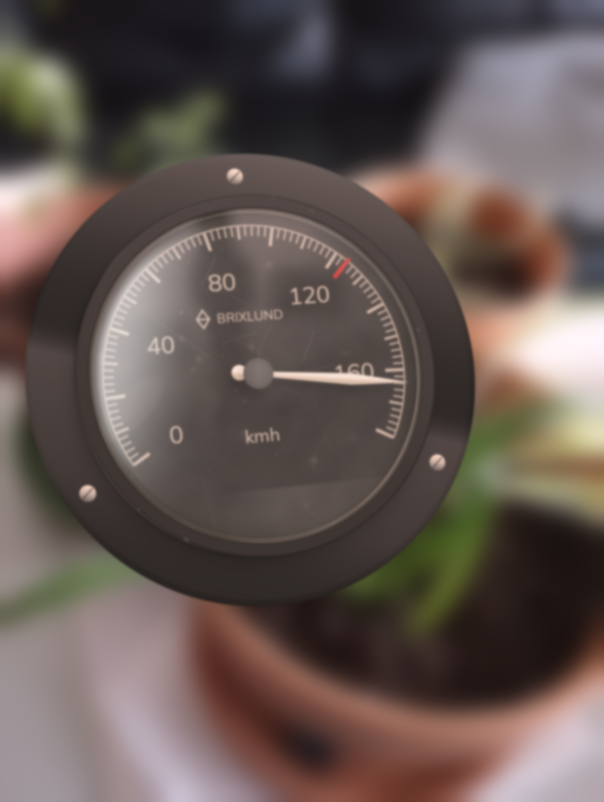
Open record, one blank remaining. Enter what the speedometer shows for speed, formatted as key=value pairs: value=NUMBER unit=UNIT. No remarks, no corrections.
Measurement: value=164 unit=km/h
